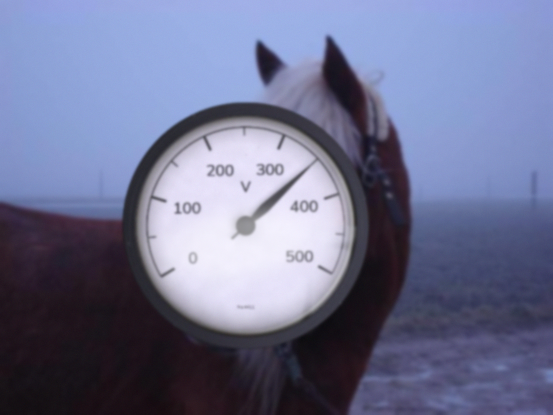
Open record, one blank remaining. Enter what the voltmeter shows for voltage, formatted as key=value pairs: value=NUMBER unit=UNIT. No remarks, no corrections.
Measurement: value=350 unit=V
